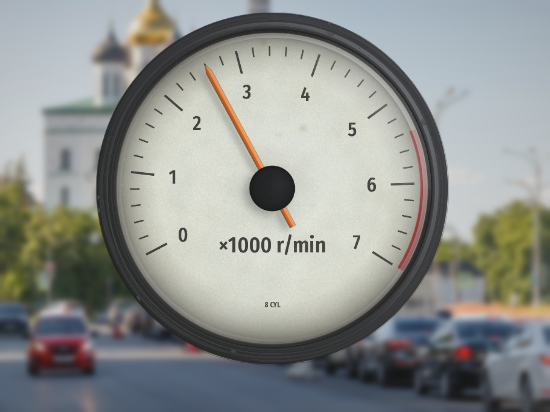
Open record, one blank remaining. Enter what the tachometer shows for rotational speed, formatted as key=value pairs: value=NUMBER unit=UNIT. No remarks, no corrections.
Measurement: value=2600 unit=rpm
